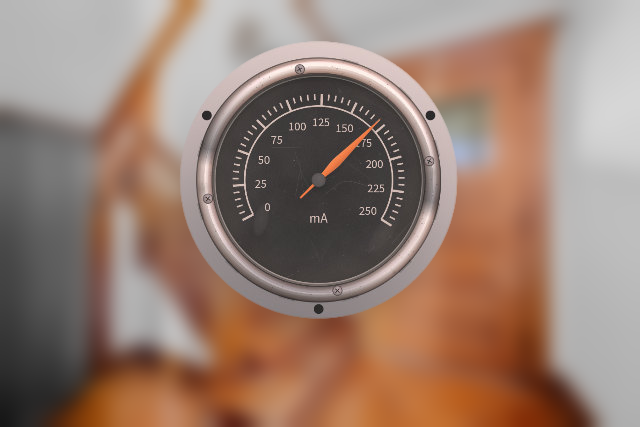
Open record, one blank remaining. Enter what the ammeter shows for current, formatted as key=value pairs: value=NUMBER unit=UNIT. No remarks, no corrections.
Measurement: value=170 unit=mA
